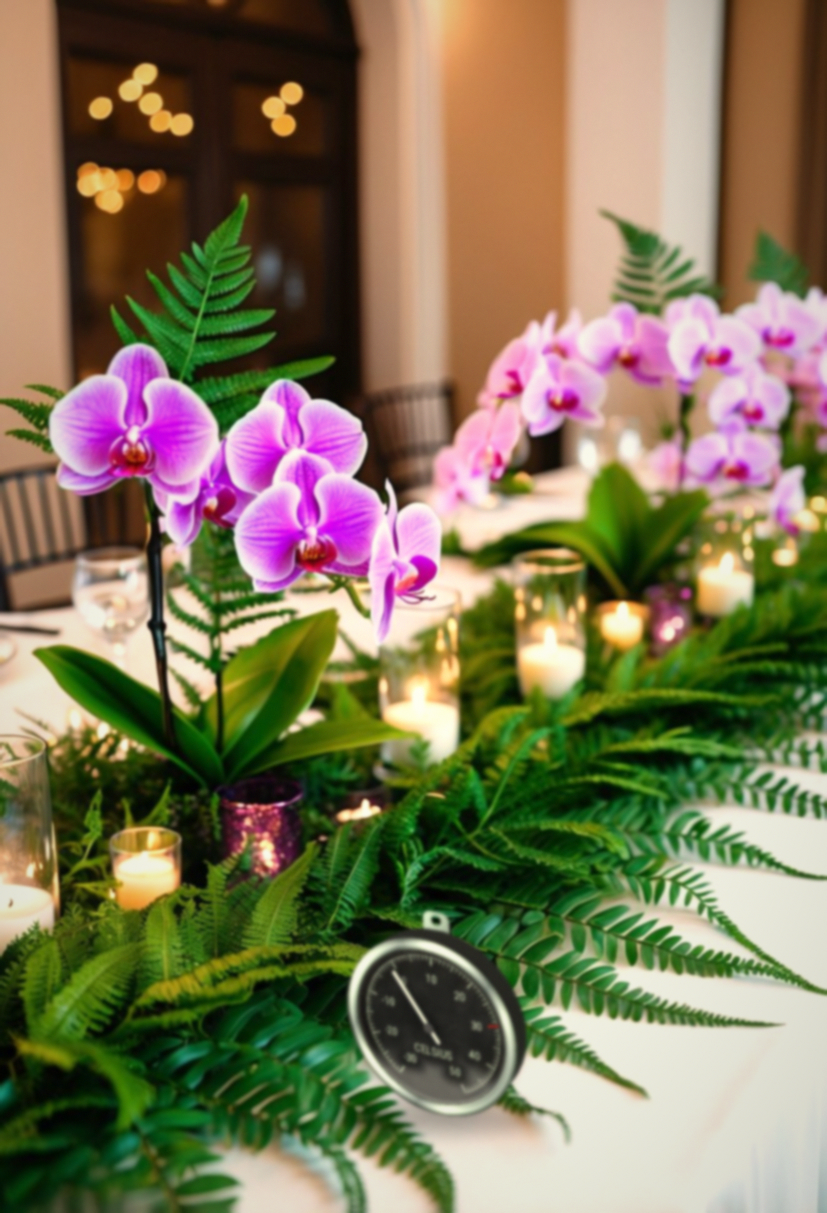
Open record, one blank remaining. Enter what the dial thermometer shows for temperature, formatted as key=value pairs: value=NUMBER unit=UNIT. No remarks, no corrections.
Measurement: value=0 unit=°C
